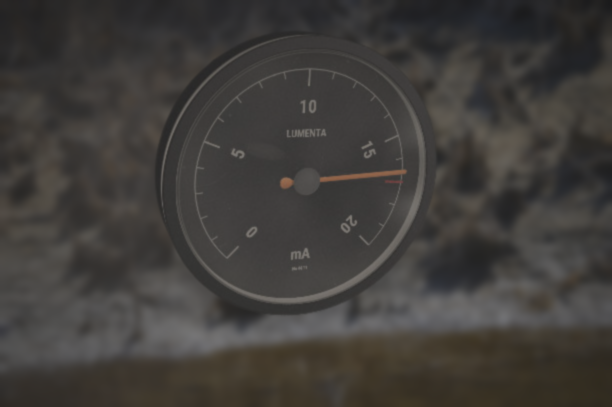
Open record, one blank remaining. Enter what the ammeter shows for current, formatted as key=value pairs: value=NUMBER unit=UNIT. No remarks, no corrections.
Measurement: value=16.5 unit=mA
